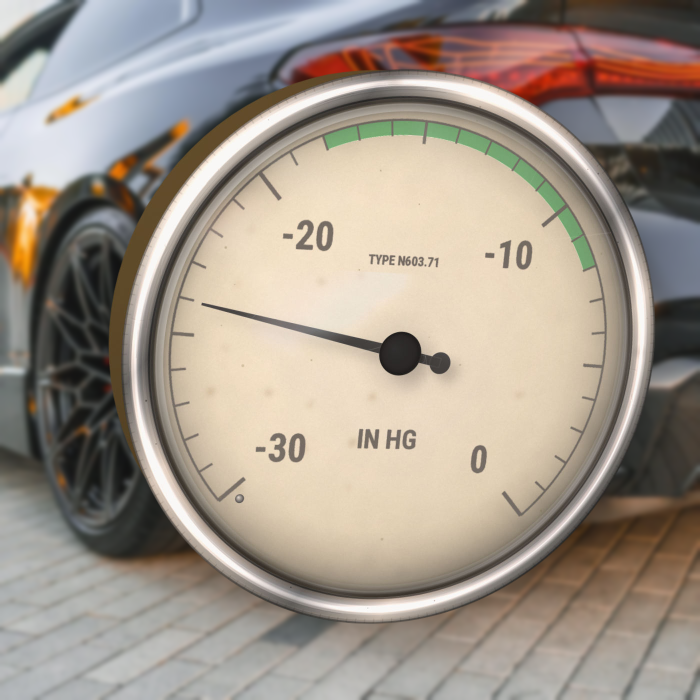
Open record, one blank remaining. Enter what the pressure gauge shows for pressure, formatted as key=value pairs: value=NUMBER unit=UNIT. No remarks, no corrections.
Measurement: value=-24 unit=inHg
